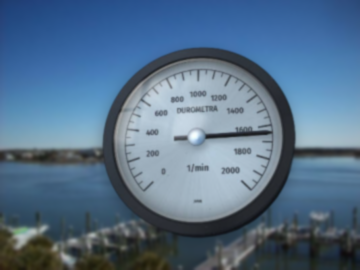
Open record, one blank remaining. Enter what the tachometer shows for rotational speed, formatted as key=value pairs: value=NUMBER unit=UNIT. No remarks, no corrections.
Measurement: value=1650 unit=rpm
